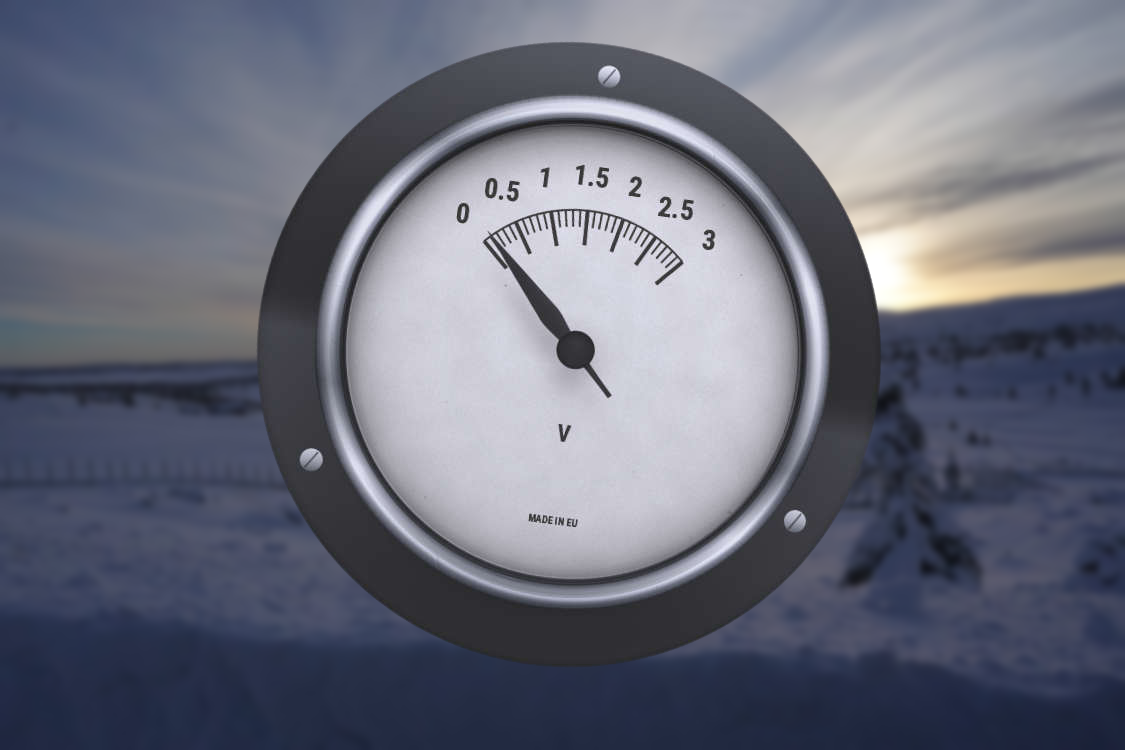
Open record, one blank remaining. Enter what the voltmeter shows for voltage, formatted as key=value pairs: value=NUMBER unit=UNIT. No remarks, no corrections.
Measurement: value=0.1 unit=V
